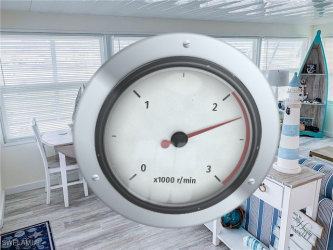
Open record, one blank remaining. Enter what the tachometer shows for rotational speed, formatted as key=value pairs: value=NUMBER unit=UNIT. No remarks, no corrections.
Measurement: value=2250 unit=rpm
